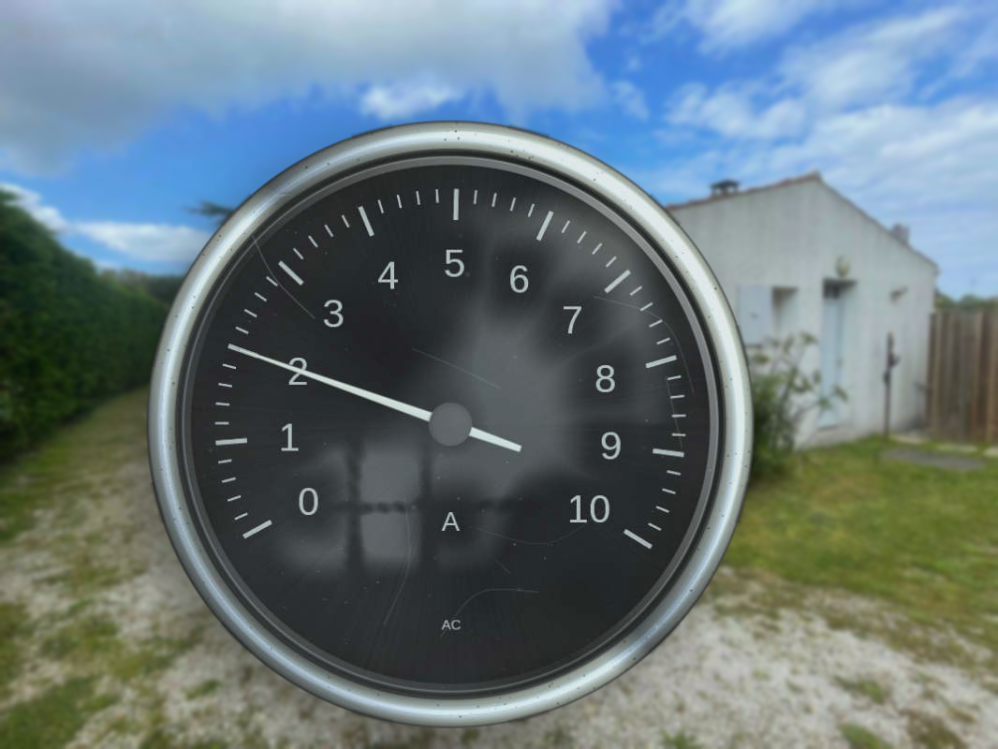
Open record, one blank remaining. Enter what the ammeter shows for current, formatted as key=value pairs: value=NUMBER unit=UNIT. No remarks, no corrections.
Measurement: value=2 unit=A
